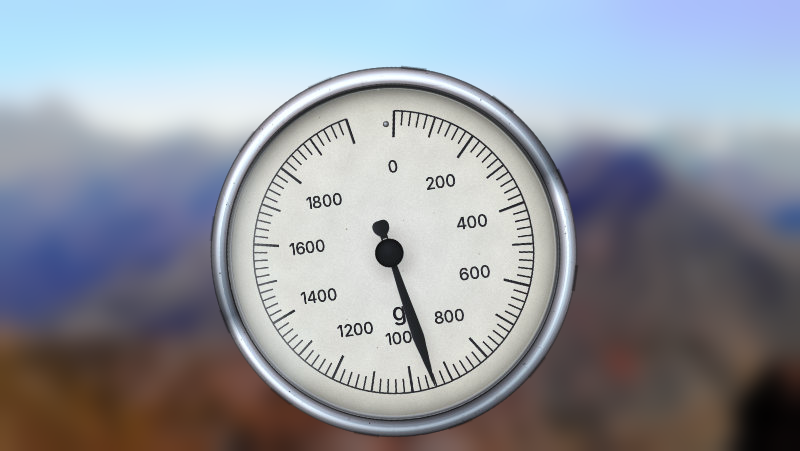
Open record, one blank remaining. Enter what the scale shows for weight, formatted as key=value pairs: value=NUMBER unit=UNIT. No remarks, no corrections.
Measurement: value=940 unit=g
